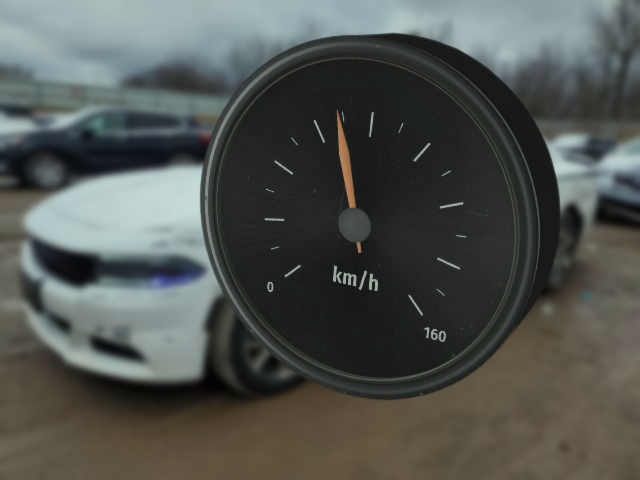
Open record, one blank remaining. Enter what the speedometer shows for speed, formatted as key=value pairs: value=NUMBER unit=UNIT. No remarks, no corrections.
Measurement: value=70 unit=km/h
